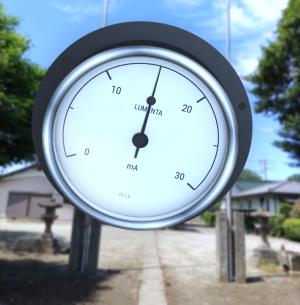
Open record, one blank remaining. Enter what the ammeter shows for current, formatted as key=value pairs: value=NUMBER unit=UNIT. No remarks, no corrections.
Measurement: value=15 unit=mA
